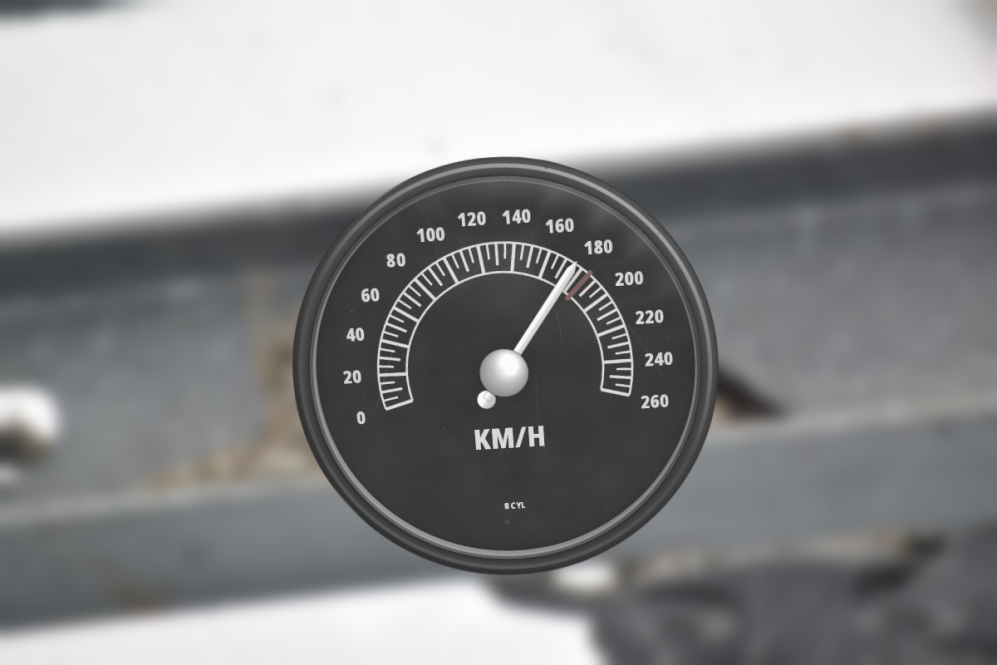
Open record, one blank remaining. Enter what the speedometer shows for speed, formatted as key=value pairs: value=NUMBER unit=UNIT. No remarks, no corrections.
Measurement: value=175 unit=km/h
